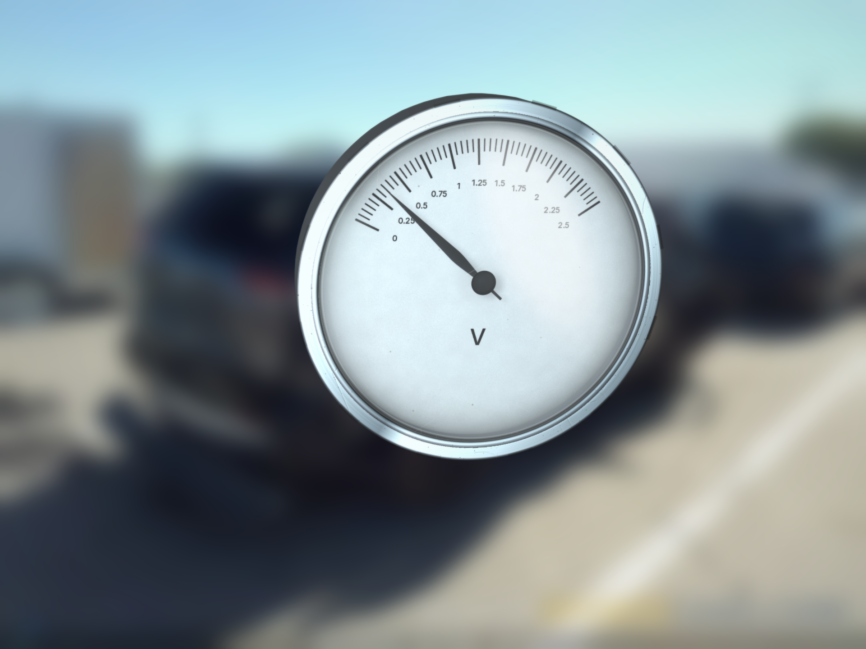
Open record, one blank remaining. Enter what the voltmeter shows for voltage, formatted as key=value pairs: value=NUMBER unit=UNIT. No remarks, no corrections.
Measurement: value=0.35 unit=V
